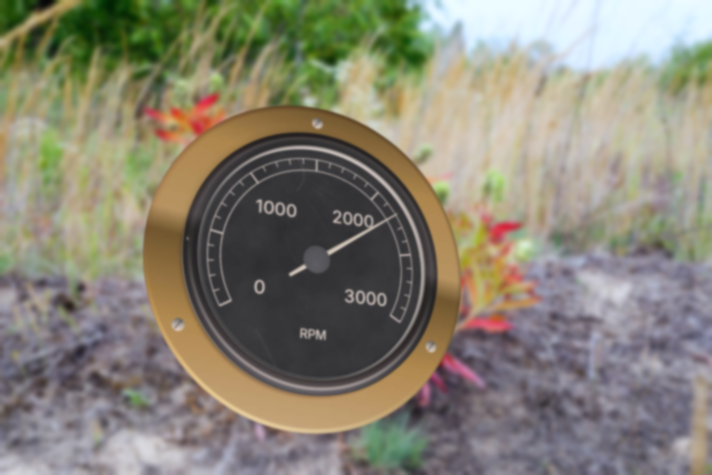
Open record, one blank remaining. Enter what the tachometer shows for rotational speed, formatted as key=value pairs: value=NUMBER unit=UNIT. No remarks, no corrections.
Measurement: value=2200 unit=rpm
